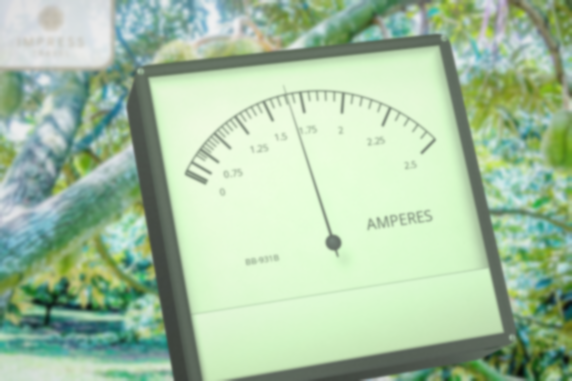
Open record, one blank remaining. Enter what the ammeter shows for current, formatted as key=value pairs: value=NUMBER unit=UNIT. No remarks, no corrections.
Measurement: value=1.65 unit=A
